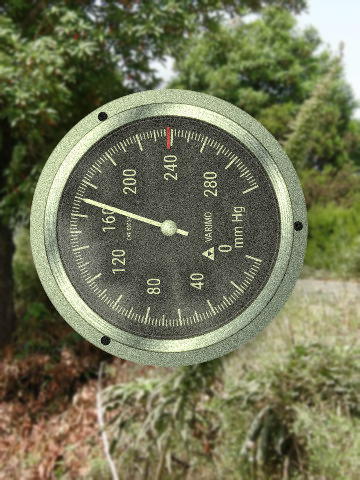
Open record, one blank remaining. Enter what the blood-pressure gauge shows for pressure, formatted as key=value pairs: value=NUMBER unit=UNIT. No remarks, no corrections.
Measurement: value=170 unit=mmHg
